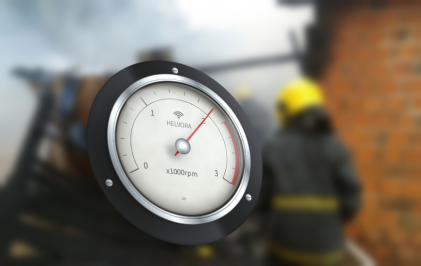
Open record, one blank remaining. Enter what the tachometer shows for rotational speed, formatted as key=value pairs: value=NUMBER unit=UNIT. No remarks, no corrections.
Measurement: value=2000 unit=rpm
